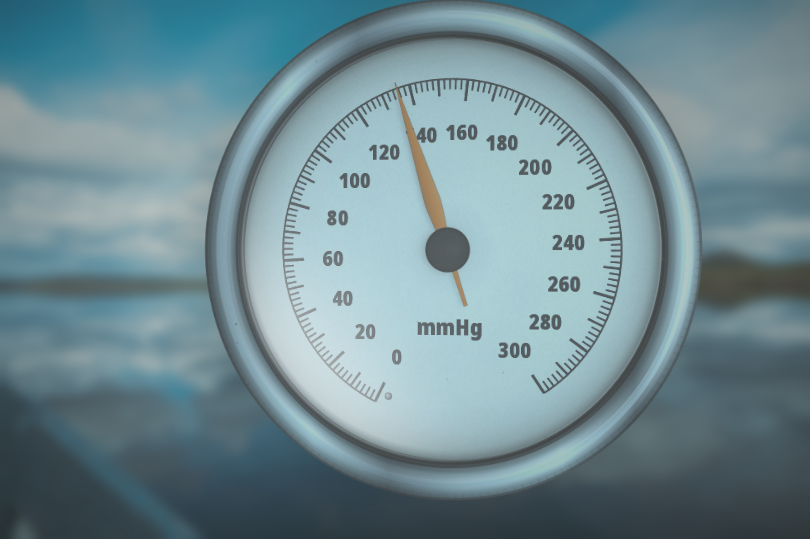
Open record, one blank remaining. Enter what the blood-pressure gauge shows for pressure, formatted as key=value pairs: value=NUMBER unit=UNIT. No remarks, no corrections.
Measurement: value=136 unit=mmHg
